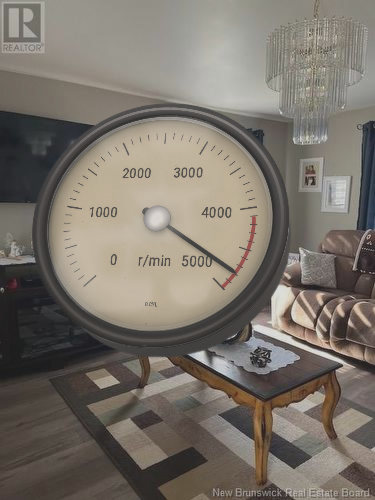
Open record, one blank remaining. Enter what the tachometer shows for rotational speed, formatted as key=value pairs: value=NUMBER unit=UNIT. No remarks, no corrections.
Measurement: value=4800 unit=rpm
